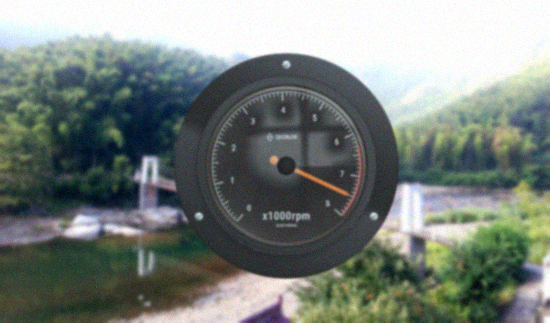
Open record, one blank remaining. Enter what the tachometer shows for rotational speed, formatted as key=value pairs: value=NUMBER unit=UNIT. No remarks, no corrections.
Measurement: value=7500 unit=rpm
